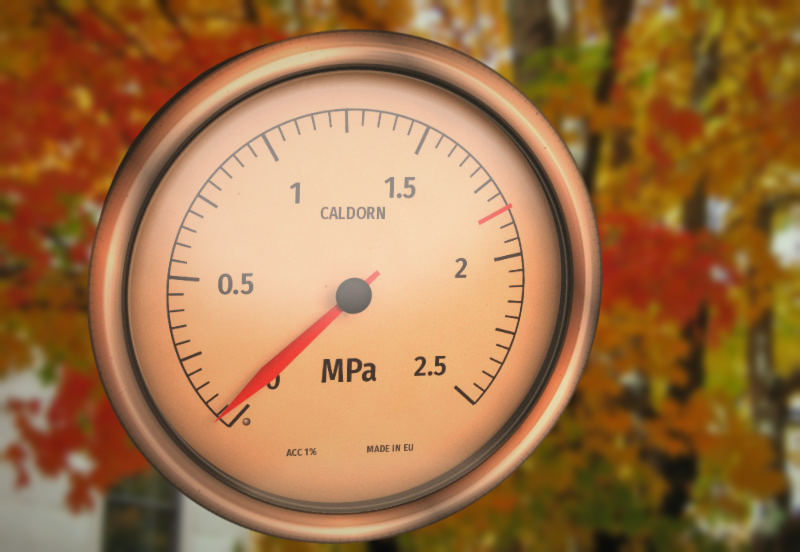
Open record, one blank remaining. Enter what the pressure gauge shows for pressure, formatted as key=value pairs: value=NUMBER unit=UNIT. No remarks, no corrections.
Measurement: value=0.05 unit=MPa
